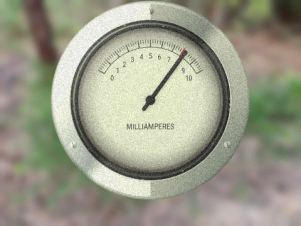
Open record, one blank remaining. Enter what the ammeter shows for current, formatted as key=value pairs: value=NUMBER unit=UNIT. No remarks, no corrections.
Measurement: value=8 unit=mA
